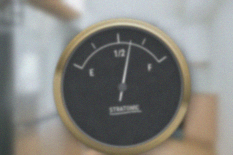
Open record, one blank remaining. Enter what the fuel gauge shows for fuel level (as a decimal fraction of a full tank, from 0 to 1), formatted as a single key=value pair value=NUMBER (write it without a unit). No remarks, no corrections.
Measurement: value=0.625
